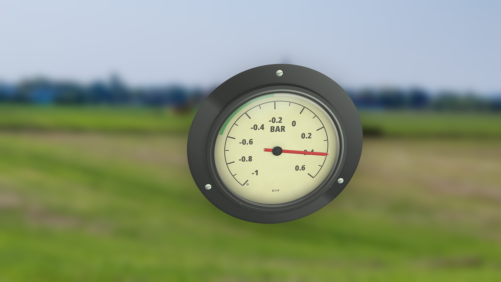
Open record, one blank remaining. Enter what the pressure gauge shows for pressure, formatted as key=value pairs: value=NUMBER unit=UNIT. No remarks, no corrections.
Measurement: value=0.4 unit=bar
